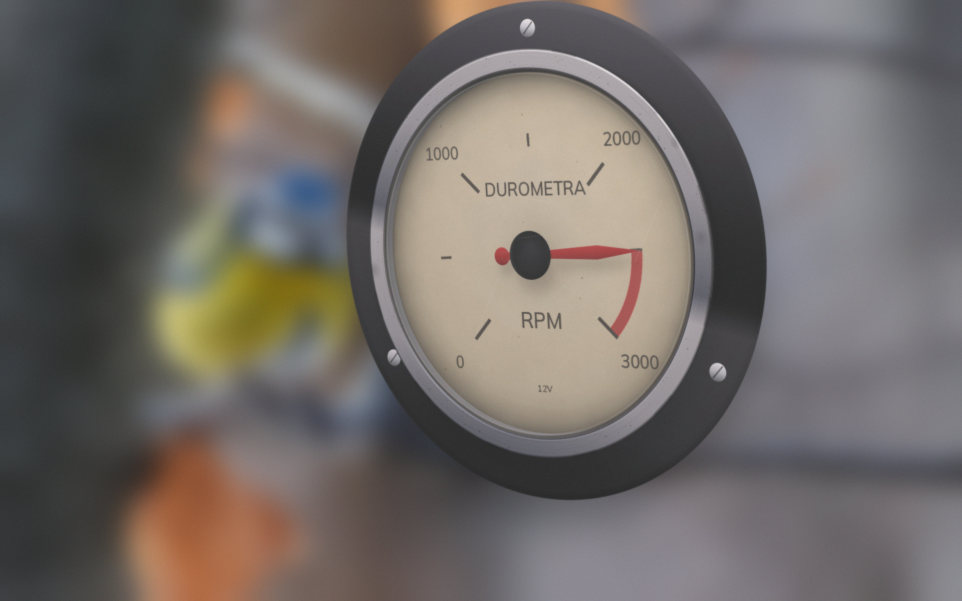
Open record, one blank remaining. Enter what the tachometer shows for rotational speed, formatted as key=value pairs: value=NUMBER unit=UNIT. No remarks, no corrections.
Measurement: value=2500 unit=rpm
